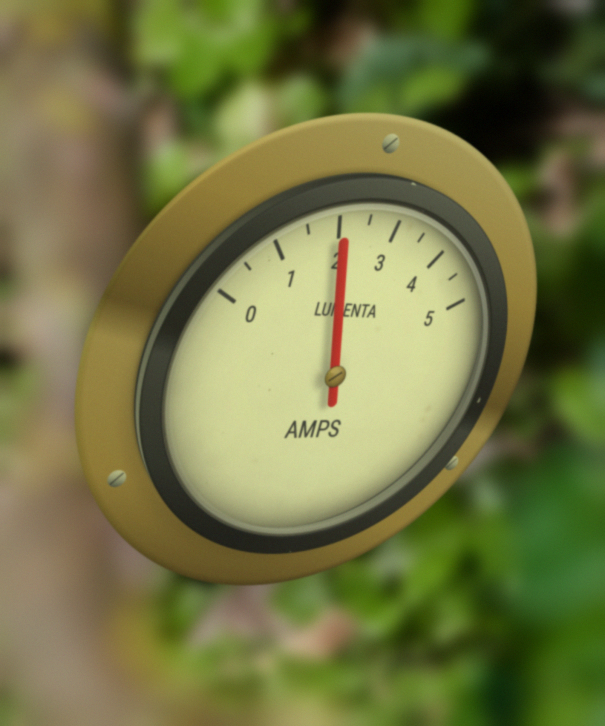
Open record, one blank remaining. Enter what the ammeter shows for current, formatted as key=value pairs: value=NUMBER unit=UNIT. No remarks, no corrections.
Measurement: value=2 unit=A
